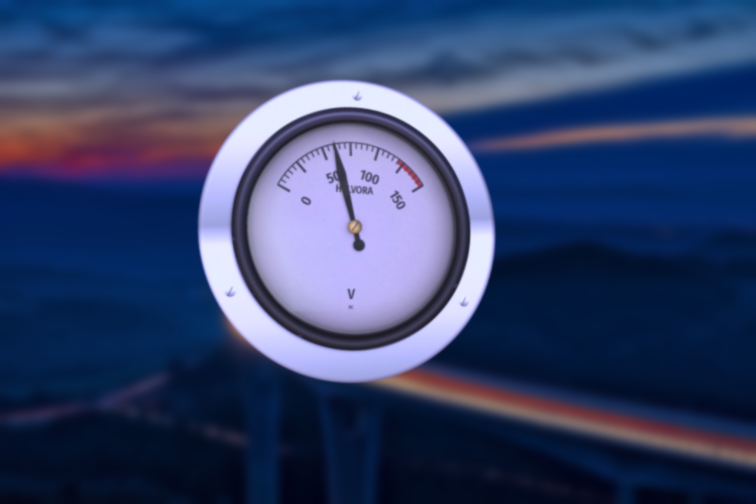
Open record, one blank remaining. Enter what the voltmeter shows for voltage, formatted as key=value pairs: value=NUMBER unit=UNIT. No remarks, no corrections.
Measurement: value=60 unit=V
